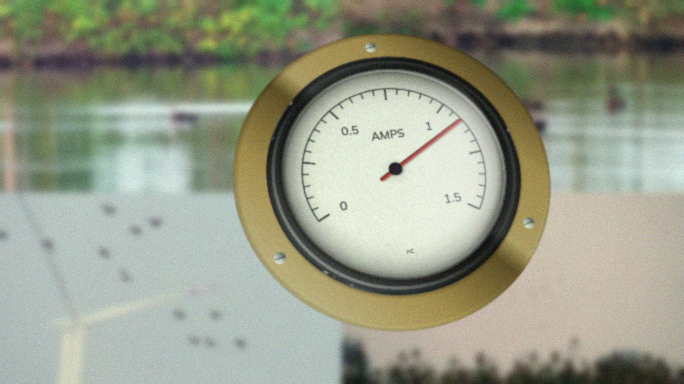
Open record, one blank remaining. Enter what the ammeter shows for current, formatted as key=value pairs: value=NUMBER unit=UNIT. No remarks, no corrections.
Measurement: value=1.1 unit=A
